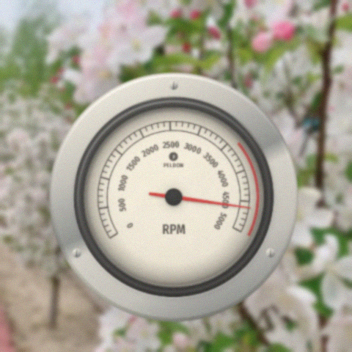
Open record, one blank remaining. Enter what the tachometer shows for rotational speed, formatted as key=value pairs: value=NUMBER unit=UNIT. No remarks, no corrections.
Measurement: value=4600 unit=rpm
